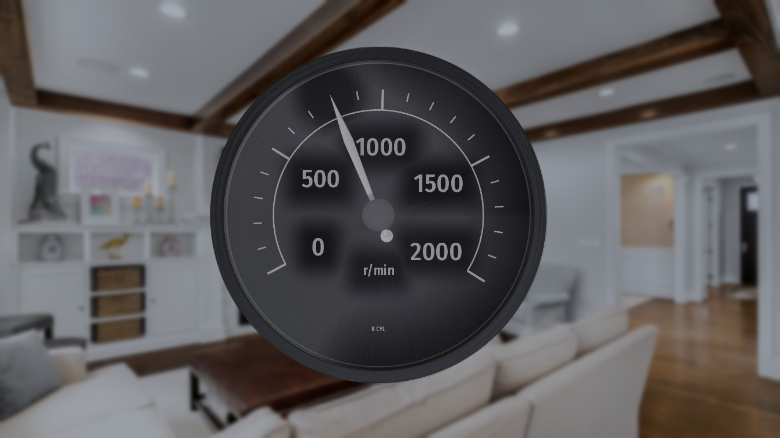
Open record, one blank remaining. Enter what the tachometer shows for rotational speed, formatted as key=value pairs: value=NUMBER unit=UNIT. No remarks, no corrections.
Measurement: value=800 unit=rpm
